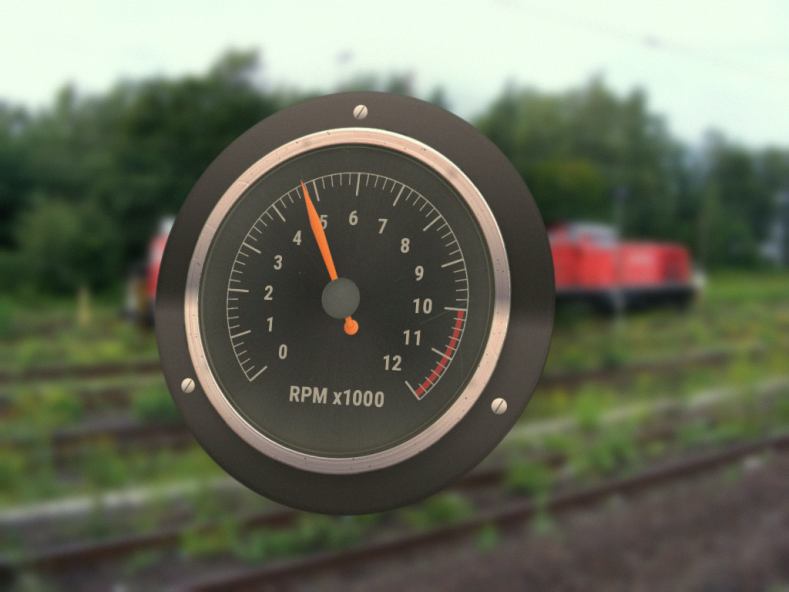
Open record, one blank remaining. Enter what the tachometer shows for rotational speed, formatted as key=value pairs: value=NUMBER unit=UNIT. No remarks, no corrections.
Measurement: value=4800 unit=rpm
